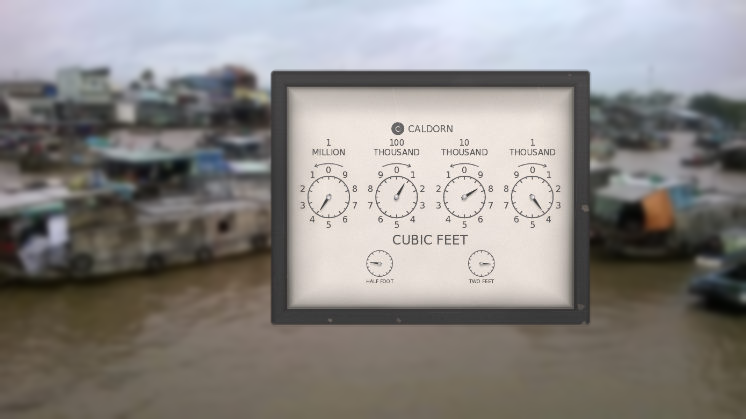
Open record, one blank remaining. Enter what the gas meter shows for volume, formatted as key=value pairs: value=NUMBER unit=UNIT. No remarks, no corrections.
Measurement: value=408400 unit=ft³
